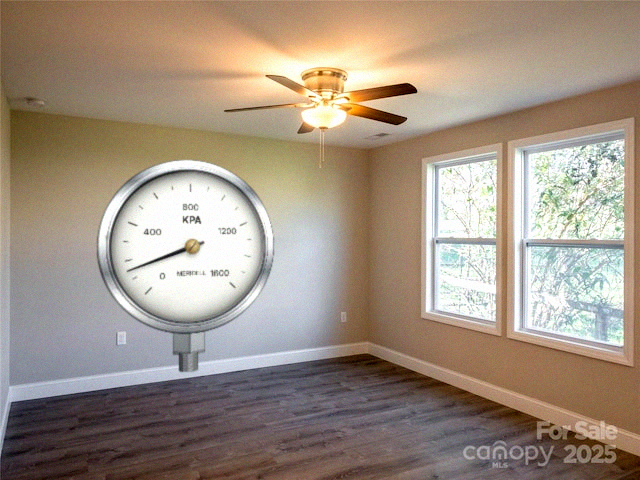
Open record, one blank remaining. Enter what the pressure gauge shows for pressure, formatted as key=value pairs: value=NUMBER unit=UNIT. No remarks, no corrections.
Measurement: value=150 unit=kPa
